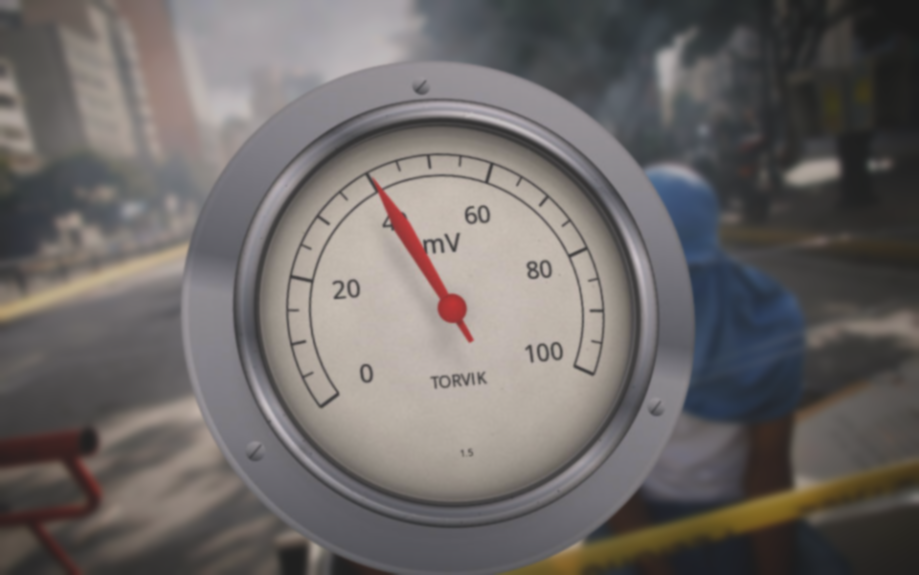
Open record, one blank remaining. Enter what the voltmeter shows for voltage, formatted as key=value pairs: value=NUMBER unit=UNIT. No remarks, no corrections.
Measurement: value=40 unit=mV
